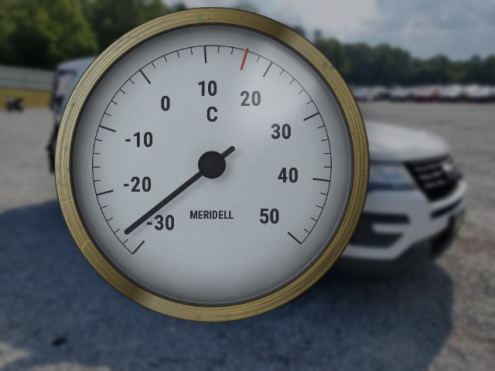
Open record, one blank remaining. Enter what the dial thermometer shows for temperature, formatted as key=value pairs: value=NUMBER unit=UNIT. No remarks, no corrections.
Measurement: value=-27 unit=°C
